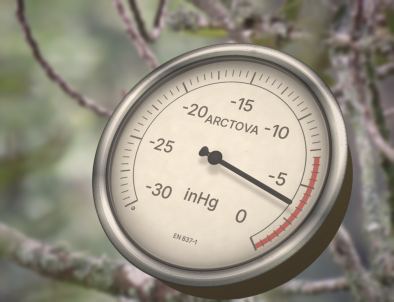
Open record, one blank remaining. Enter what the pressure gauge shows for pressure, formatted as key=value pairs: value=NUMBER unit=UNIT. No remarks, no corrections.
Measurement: value=-3.5 unit=inHg
